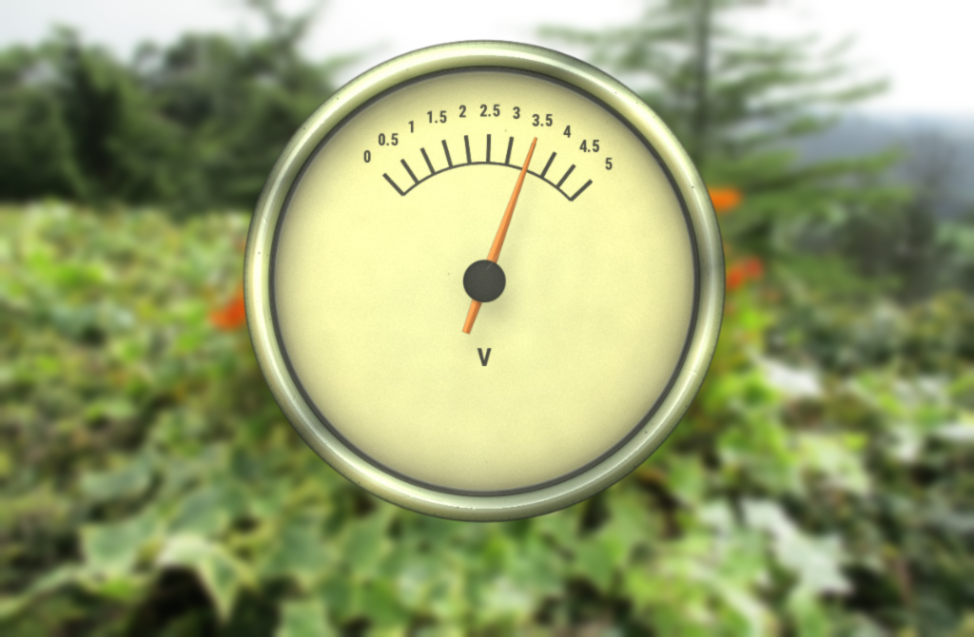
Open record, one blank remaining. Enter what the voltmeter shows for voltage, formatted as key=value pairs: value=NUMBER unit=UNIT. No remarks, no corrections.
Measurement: value=3.5 unit=V
